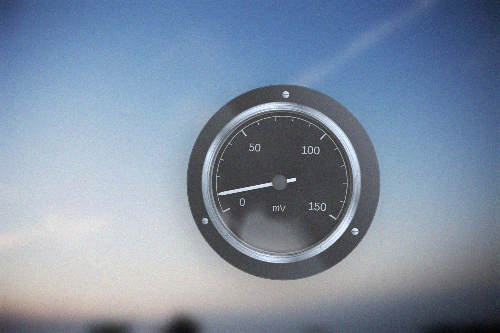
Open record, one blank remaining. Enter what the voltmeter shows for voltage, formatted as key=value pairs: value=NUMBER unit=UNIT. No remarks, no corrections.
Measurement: value=10 unit=mV
